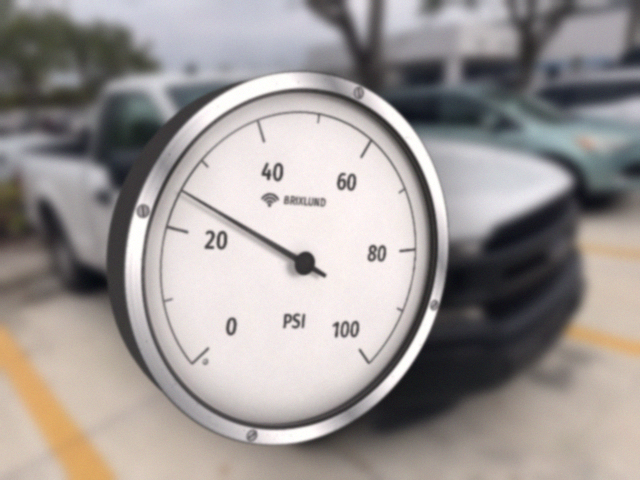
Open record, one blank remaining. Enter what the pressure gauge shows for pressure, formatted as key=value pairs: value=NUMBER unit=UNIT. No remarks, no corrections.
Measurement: value=25 unit=psi
